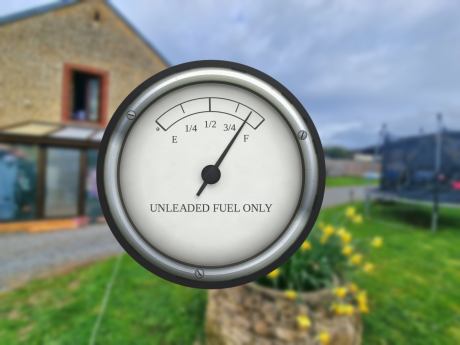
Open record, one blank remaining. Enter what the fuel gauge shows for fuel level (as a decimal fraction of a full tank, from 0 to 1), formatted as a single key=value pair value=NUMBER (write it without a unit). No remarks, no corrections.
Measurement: value=0.875
